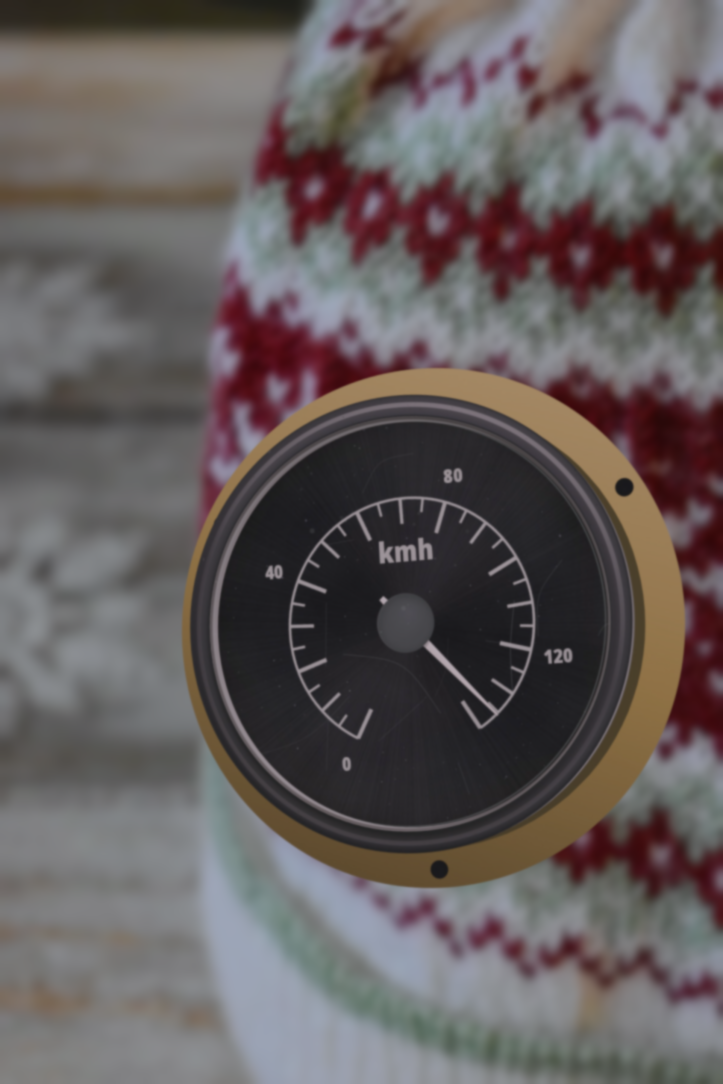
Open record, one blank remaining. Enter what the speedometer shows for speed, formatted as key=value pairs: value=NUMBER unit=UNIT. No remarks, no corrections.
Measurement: value=135 unit=km/h
